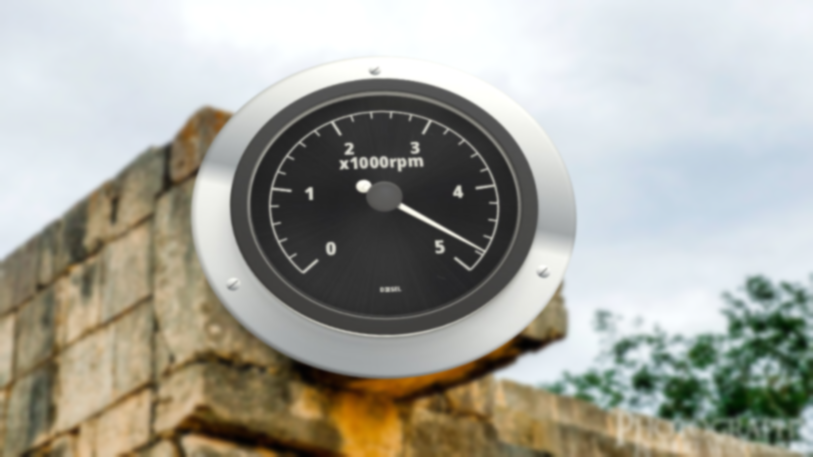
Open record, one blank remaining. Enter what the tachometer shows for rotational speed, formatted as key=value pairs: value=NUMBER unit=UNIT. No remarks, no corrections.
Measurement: value=4800 unit=rpm
